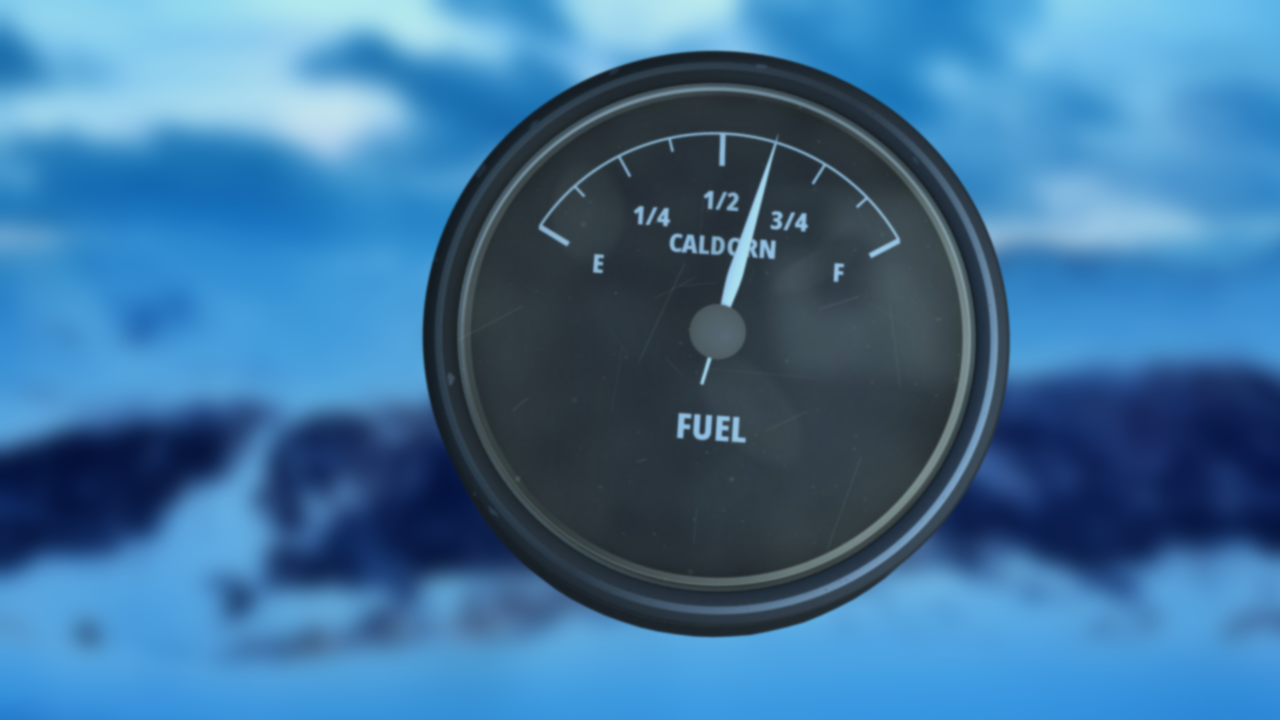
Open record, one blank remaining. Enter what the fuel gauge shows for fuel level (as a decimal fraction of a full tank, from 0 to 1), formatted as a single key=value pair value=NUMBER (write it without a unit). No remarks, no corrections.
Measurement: value=0.625
